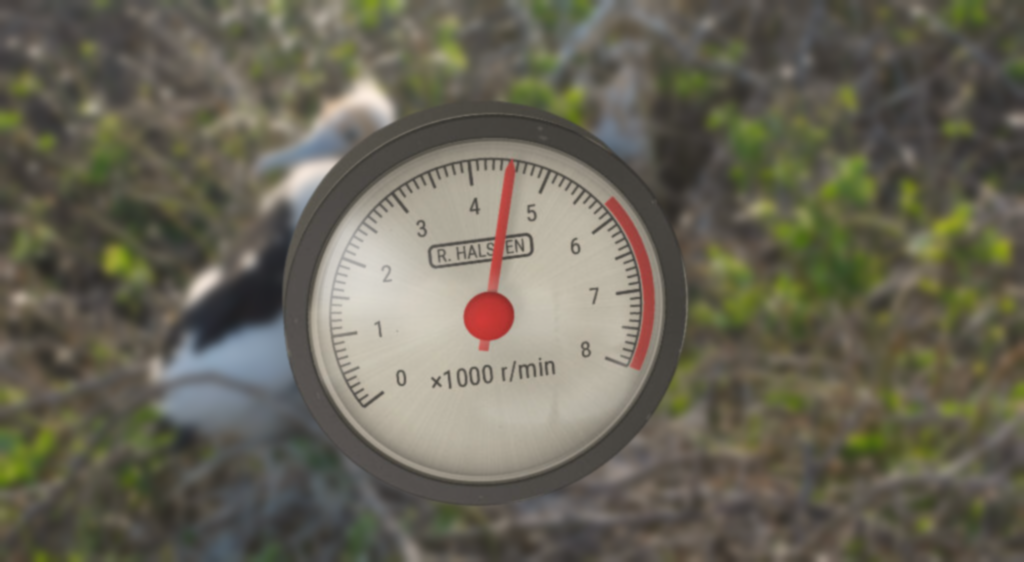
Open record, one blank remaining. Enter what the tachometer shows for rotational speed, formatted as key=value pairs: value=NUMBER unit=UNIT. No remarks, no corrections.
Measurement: value=4500 unit=rpm
